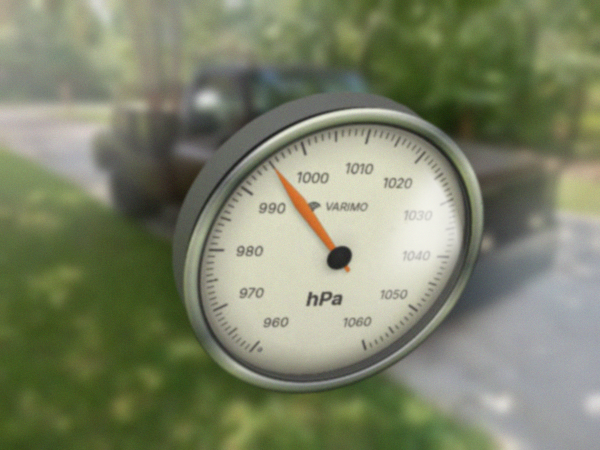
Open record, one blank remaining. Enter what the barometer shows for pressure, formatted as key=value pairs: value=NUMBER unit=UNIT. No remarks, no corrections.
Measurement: value=995 unit=hPa
